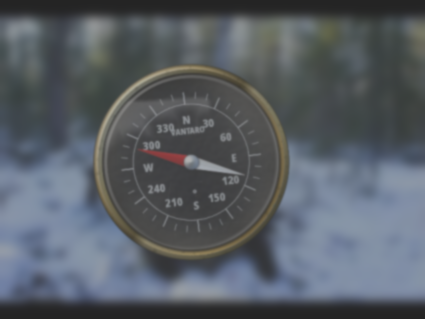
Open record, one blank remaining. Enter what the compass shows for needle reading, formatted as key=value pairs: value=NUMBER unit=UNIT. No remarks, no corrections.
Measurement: value=290 unit=°
